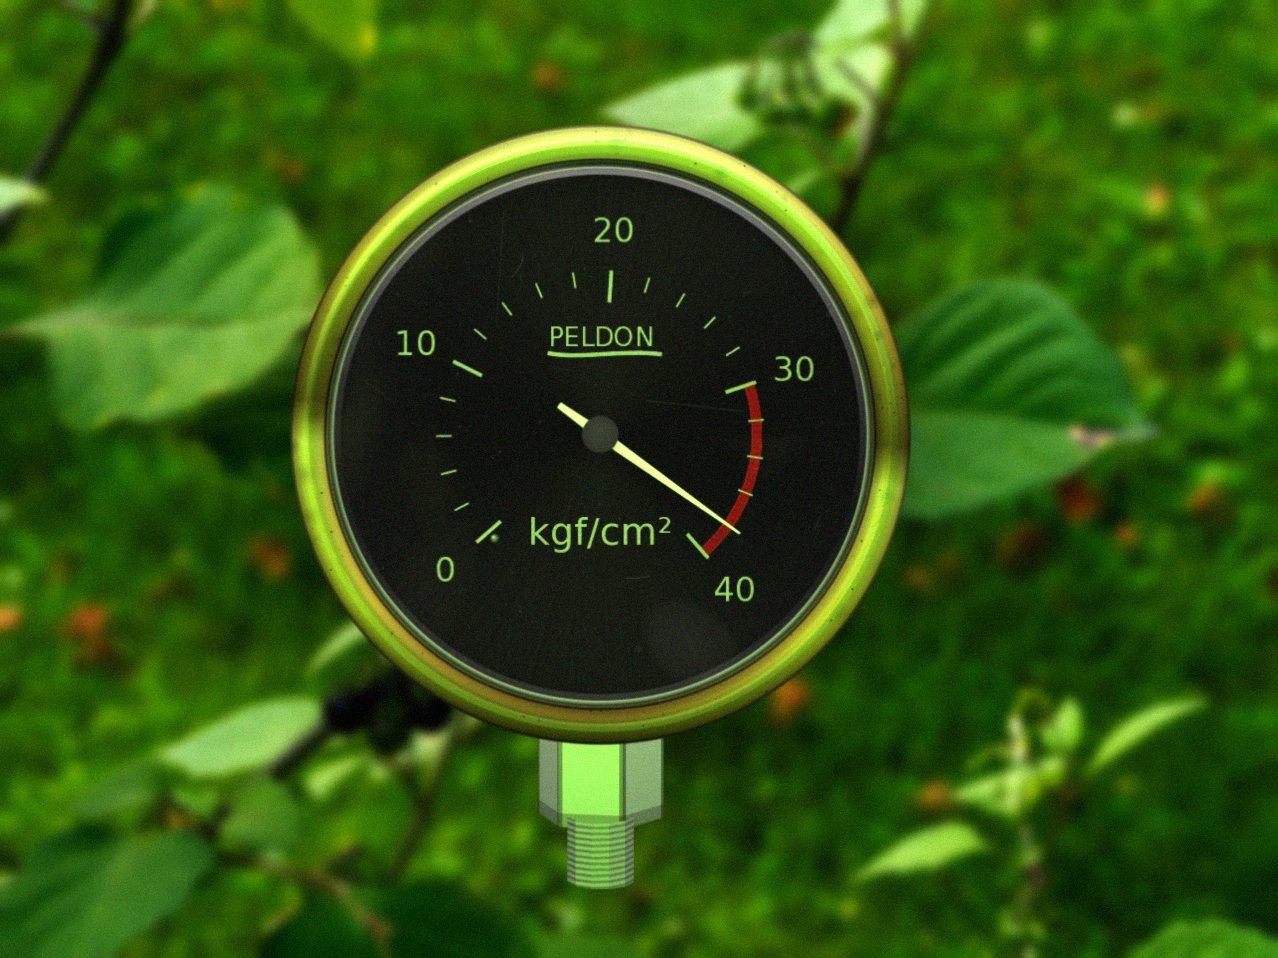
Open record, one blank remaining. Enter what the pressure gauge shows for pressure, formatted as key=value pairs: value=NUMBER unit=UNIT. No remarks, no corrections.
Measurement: value=38 unit=kg/cm²
